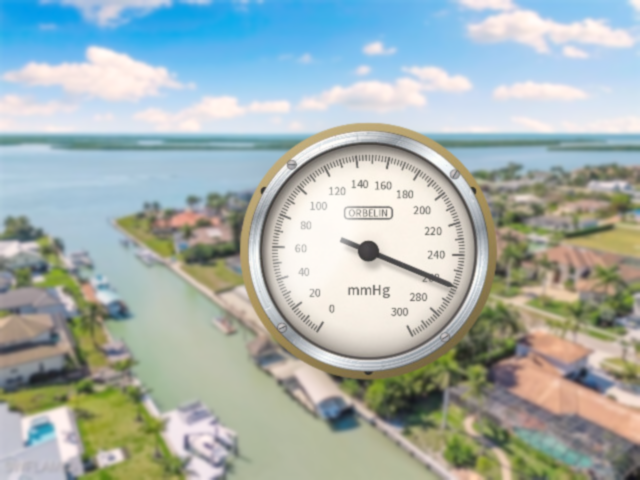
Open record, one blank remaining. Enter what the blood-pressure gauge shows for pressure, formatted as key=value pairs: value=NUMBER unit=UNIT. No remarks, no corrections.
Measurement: value=260 unit=mmHg
